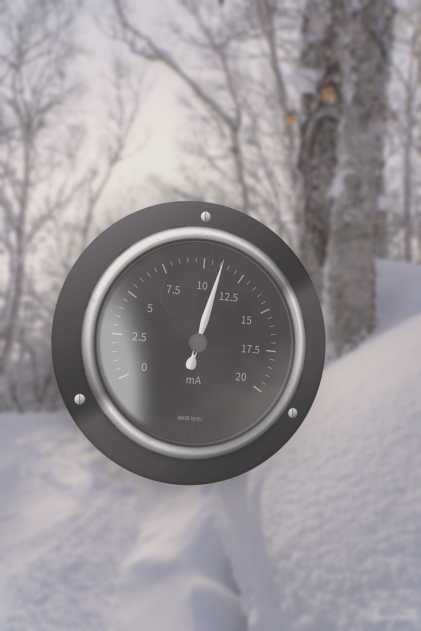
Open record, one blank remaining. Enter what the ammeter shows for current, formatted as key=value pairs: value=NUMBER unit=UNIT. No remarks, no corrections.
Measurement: value=11 unit=mA
